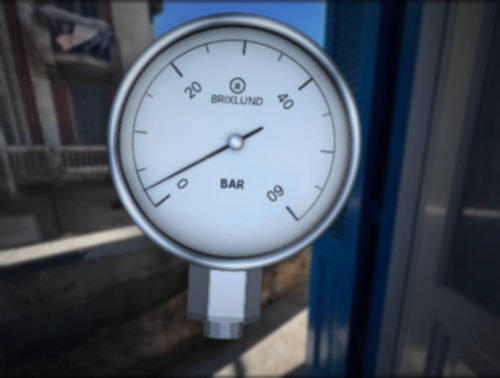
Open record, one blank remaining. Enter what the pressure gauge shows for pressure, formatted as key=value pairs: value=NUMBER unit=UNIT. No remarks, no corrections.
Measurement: value=2.5 unit=bar
